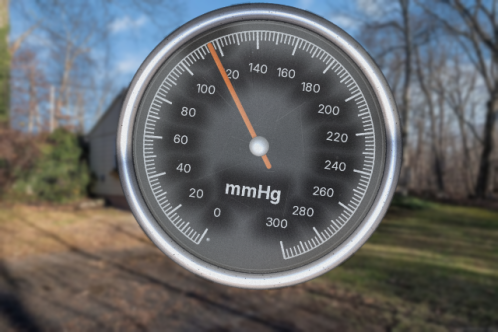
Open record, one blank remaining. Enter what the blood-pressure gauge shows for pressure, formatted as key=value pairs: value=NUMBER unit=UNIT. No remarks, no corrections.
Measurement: value=116 unit=mmHg
